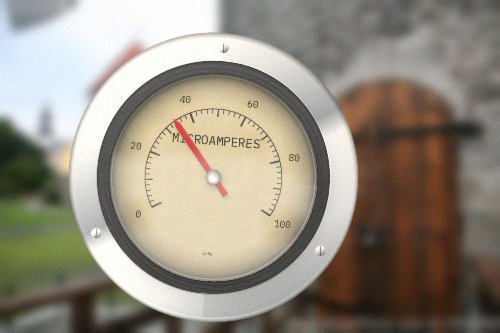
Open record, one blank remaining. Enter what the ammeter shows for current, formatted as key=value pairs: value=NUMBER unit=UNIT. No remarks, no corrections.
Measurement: value=34 unit=µA
